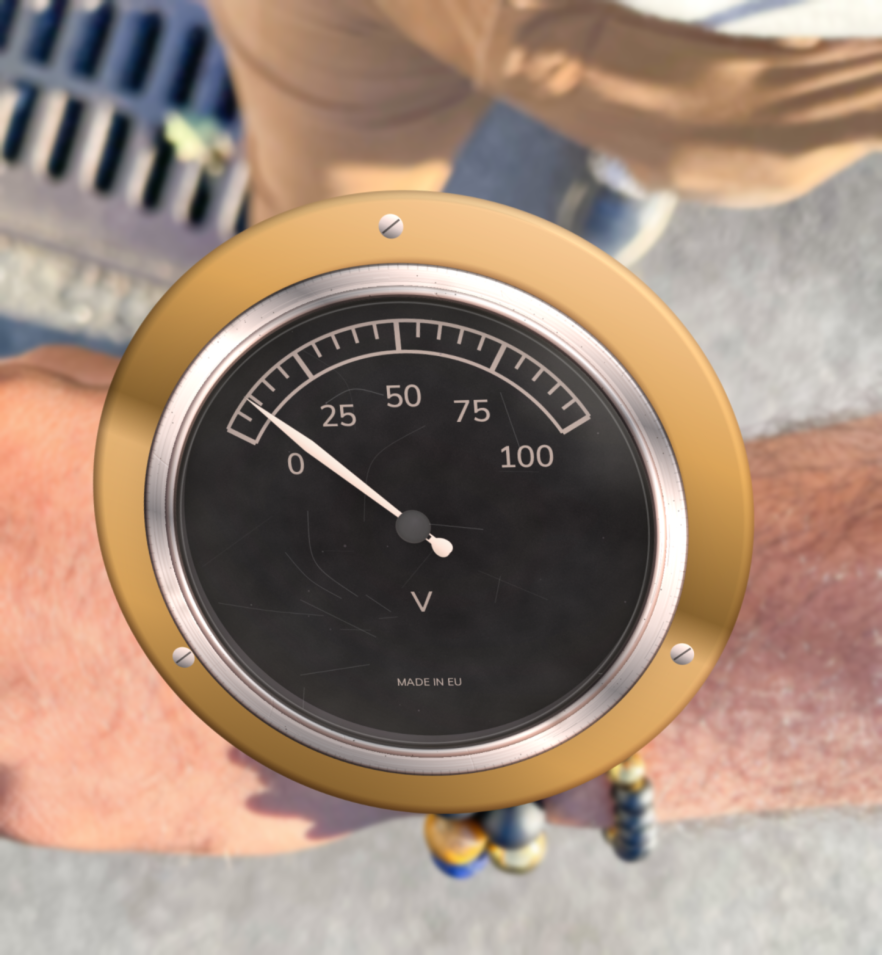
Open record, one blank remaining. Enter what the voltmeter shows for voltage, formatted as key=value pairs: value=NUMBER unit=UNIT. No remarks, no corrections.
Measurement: value=10 unit=V
